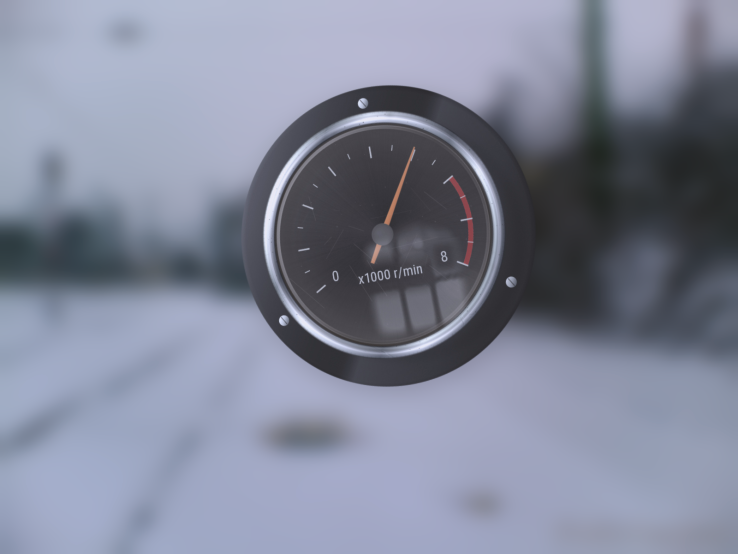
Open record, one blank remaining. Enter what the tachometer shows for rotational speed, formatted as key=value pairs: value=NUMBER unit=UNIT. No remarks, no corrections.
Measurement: value=5000 unit=rpm
